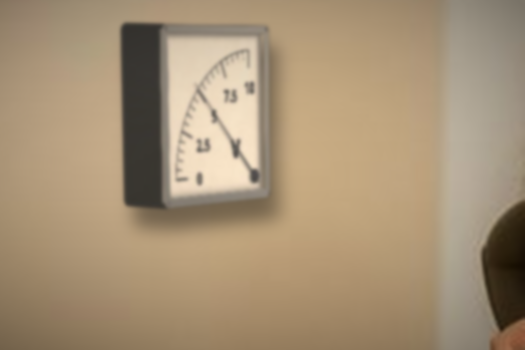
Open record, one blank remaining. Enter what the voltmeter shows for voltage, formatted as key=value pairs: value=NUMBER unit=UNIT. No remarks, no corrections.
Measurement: value=5 unit=V
